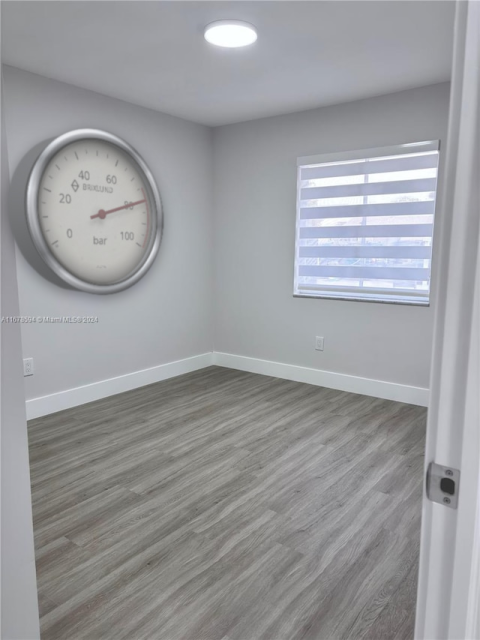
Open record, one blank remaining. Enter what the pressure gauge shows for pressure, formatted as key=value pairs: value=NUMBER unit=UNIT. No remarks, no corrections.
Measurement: value=80 unit=bar
